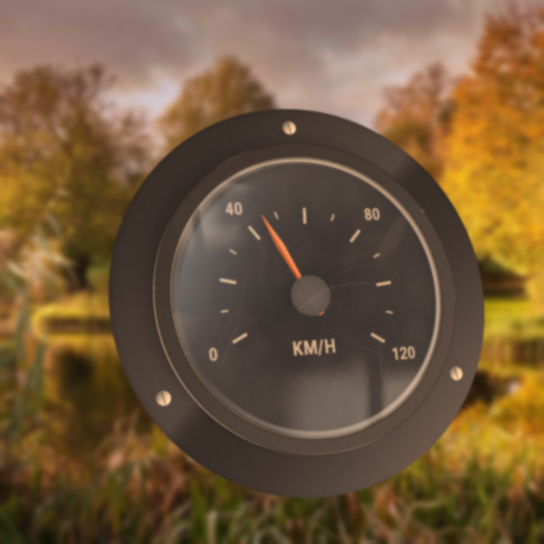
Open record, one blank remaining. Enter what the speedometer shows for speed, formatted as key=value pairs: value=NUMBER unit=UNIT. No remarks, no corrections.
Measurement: value=45 unit=km/h
